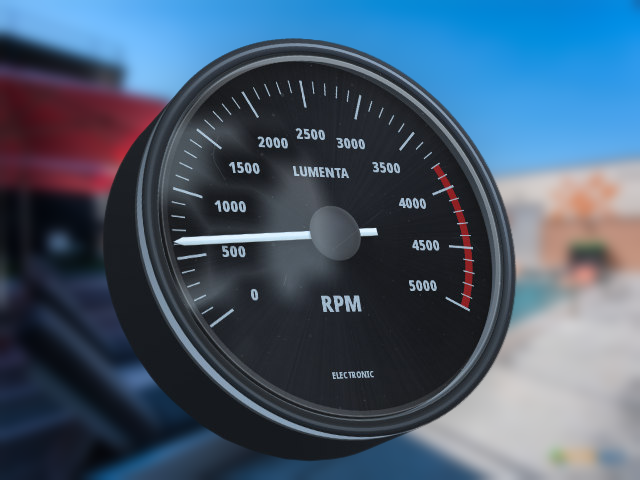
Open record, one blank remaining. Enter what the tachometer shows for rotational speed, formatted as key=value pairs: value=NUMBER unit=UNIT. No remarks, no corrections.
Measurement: value=600 unit=rpm
